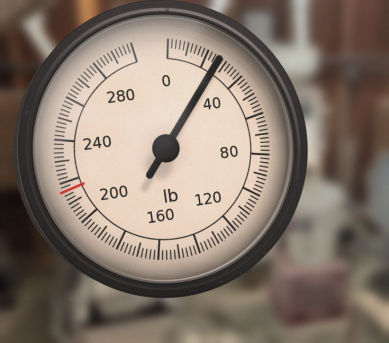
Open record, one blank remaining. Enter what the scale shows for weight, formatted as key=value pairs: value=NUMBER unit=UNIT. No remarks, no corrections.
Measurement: value=26 unit=lb
